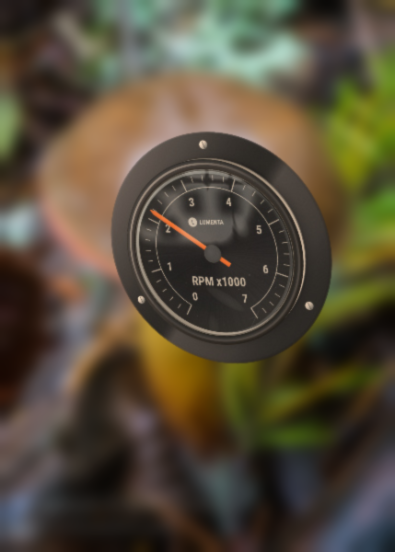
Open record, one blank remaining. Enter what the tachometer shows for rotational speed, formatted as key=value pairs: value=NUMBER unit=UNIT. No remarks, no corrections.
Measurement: value=2200 unit=rpm
